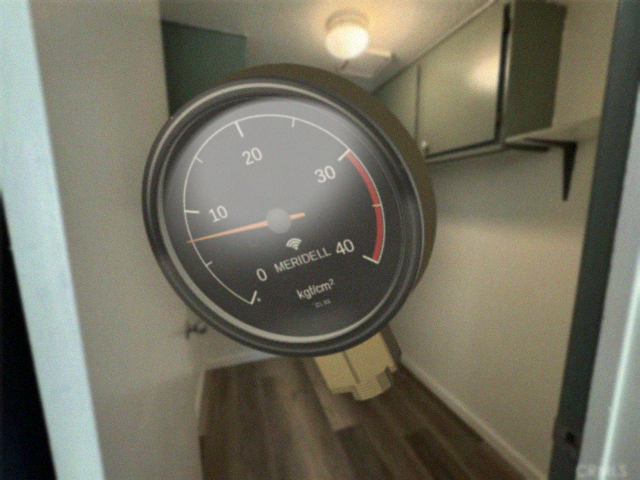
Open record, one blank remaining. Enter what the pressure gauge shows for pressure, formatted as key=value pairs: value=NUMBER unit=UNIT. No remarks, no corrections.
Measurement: value=7.5 unit=kg/cm²
